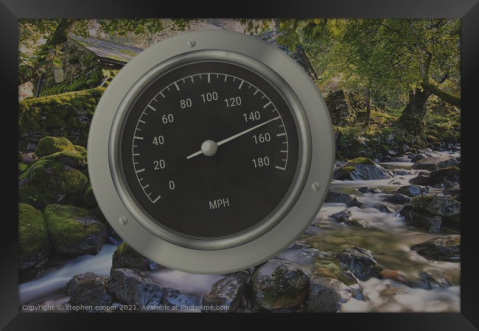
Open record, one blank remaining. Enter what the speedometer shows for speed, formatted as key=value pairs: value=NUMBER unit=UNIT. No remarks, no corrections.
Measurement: value=150 unit=mph
